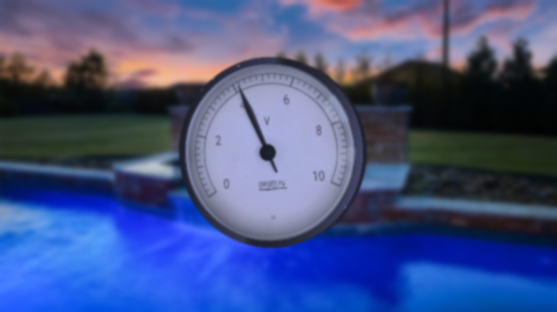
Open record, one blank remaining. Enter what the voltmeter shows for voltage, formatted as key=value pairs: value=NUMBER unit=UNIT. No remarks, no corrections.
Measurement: value=4.2 unit=V
